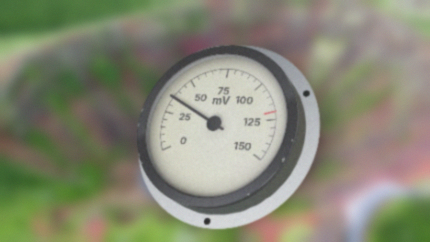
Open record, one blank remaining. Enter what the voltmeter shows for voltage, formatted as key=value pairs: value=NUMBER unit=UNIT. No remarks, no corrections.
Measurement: value=35 unit=mV
